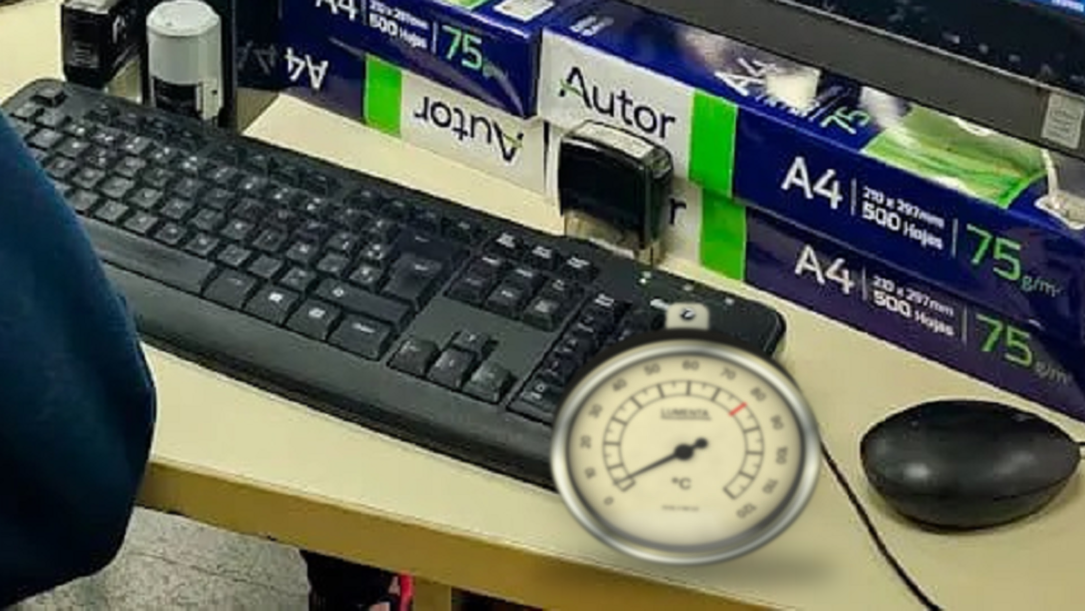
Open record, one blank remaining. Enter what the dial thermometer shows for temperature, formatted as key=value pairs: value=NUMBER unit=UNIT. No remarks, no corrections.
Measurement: value=5 unit=°C
